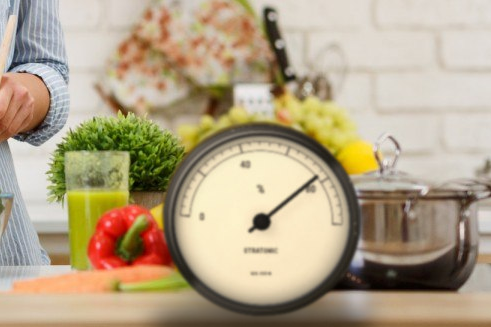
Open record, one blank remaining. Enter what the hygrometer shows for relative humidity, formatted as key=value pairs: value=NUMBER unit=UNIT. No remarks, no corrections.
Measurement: value=76 unit=%
